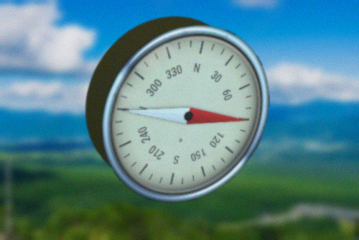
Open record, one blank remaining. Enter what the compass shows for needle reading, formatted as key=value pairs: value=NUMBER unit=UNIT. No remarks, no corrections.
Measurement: value=90 unit=°
